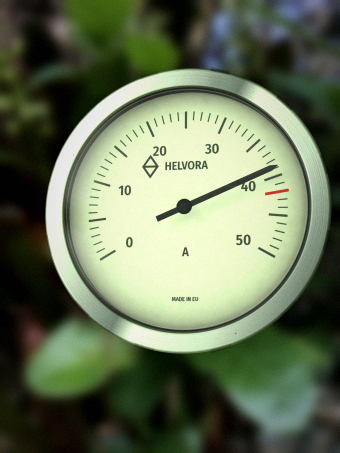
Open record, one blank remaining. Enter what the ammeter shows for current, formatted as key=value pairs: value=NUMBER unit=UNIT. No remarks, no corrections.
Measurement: value=39 unit=A
